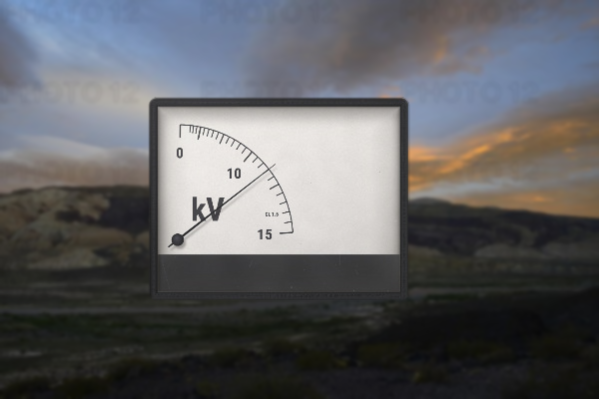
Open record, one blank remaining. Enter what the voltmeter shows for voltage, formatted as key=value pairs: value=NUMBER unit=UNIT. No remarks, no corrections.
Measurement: value=11.5 unit=kV
